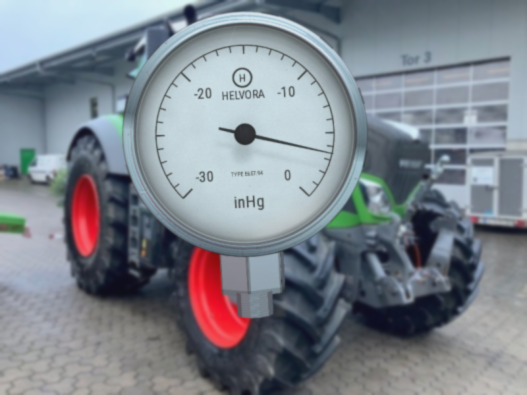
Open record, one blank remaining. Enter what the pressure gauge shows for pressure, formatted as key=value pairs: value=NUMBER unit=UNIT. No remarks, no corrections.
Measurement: value=-3.5 unit=inHg
